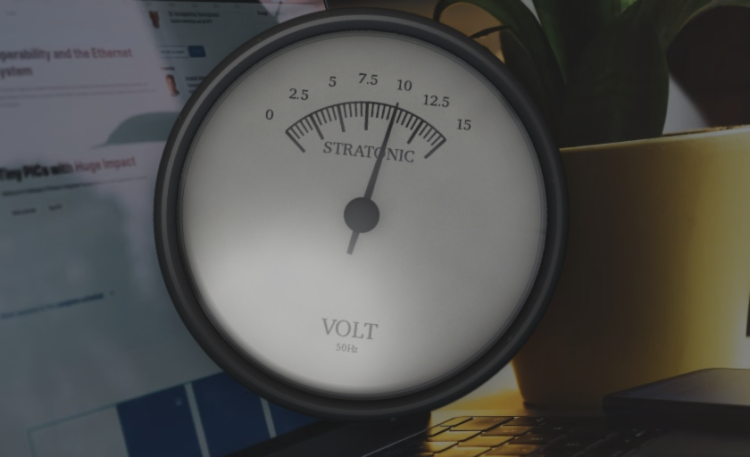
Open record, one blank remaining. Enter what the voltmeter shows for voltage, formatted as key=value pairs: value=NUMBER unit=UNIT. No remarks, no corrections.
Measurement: value=10 unit=V
